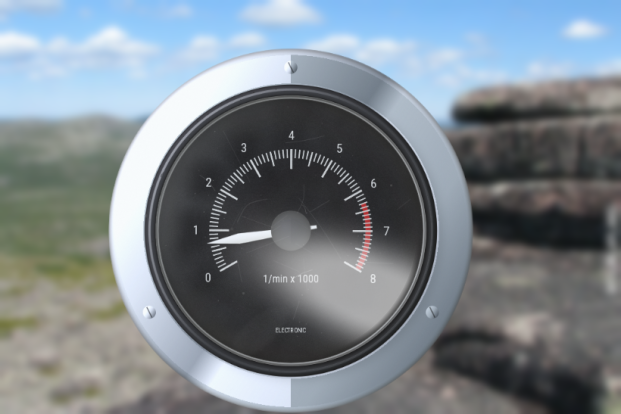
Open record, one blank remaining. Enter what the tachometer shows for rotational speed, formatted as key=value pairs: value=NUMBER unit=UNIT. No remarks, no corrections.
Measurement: value=700 unit=rpm
